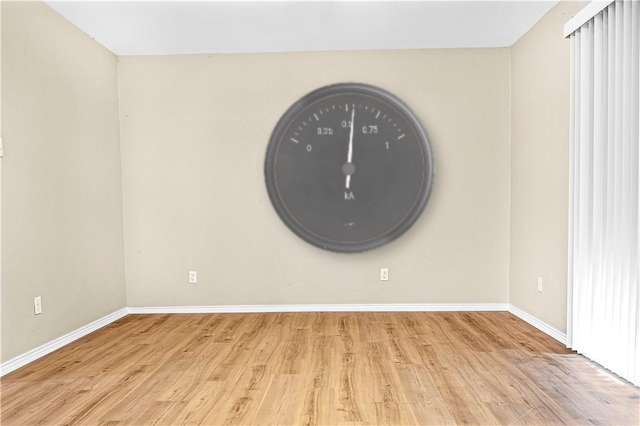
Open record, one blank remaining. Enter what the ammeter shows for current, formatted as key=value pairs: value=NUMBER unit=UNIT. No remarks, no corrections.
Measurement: value=0.55 unit=kA
